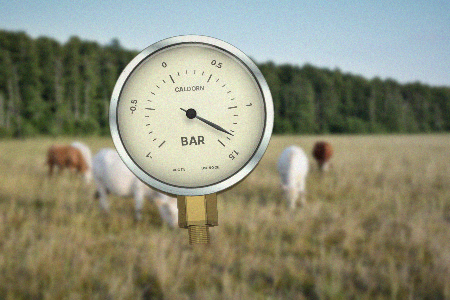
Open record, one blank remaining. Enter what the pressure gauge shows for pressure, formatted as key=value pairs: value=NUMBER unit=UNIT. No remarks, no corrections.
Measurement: value=1.35 unit=bar
